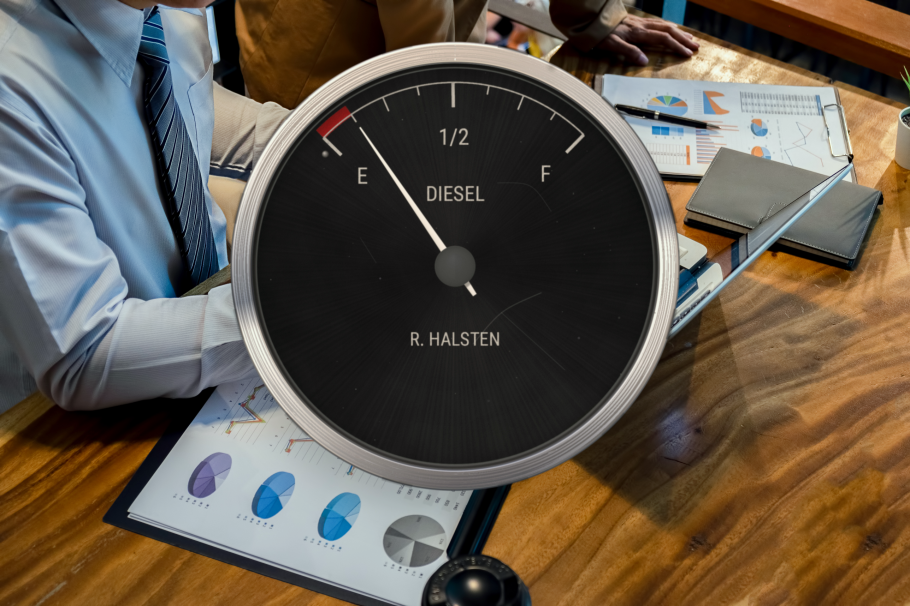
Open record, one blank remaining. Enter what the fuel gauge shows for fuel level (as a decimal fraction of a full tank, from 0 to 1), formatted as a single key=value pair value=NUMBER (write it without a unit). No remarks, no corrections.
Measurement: value=0.125
